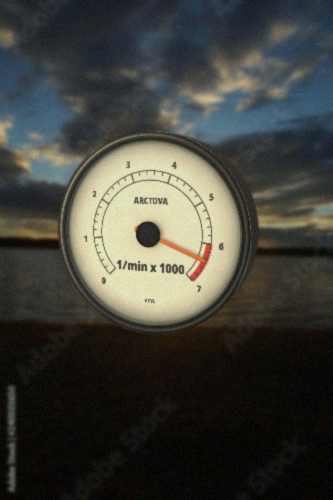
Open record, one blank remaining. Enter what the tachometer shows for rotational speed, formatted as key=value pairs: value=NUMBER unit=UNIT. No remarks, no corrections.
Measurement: value=6400 unit=rpm
